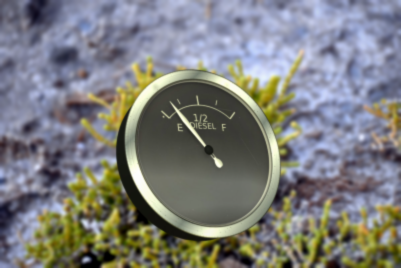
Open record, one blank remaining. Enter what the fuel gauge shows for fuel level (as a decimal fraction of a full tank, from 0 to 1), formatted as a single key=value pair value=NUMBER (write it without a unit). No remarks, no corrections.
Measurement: value=0.125
